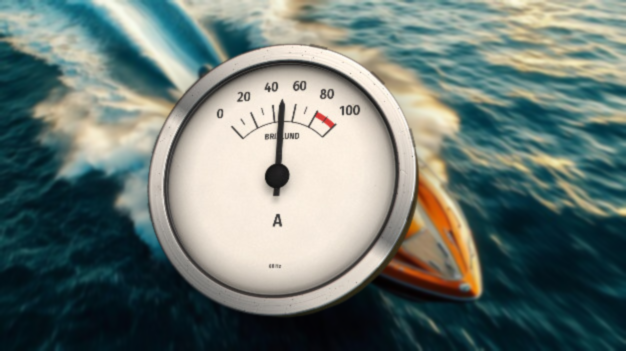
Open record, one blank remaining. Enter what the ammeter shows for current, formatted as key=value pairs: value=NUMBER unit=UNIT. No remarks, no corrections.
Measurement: value=50 unit=A
